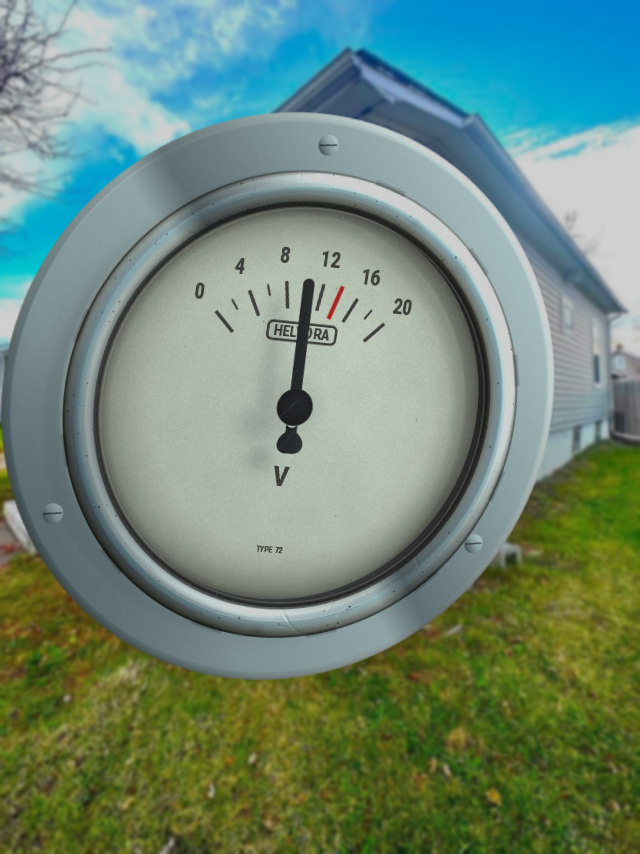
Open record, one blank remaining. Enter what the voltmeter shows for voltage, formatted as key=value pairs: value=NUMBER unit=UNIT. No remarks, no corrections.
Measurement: value=10 unit=V
